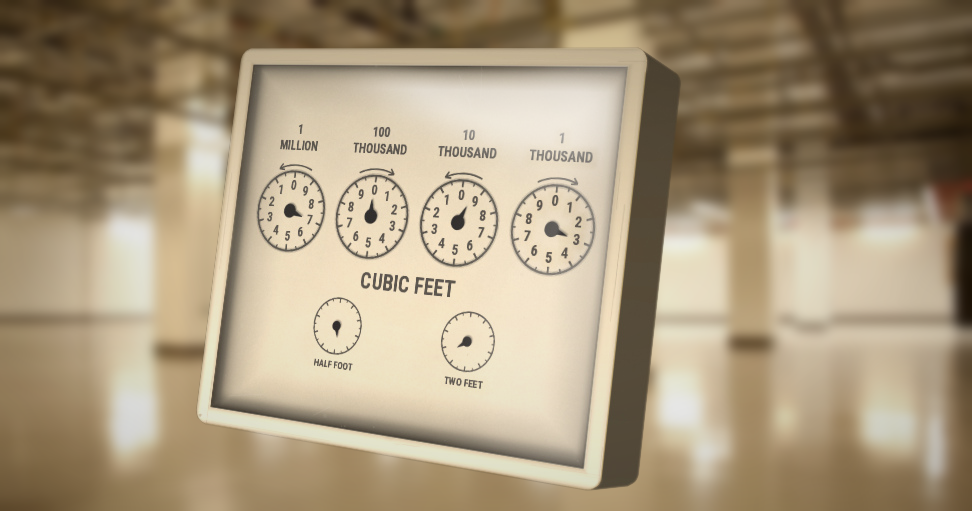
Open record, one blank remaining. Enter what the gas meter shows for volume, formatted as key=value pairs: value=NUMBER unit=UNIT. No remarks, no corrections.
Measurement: value=699300 unit=ft³
